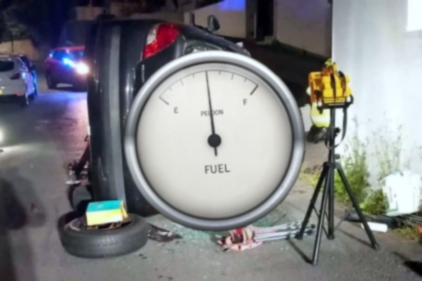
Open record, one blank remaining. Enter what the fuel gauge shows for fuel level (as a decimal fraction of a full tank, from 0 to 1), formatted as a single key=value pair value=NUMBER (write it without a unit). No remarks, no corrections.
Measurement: value=0.5
